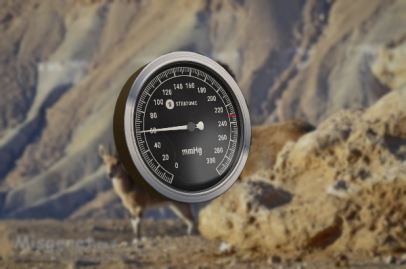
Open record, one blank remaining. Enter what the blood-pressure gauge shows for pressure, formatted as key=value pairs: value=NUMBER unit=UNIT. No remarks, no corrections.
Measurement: value=60 unit=mmHg
